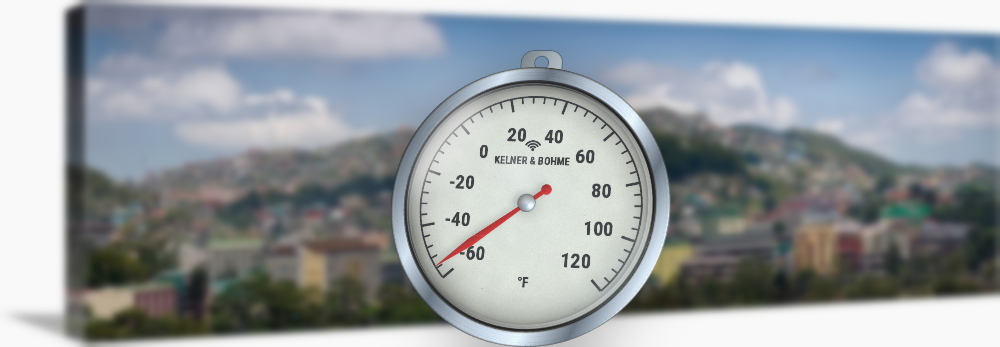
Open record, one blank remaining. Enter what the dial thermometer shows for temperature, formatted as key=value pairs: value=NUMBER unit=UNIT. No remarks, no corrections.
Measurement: value=-56 unit=°F
